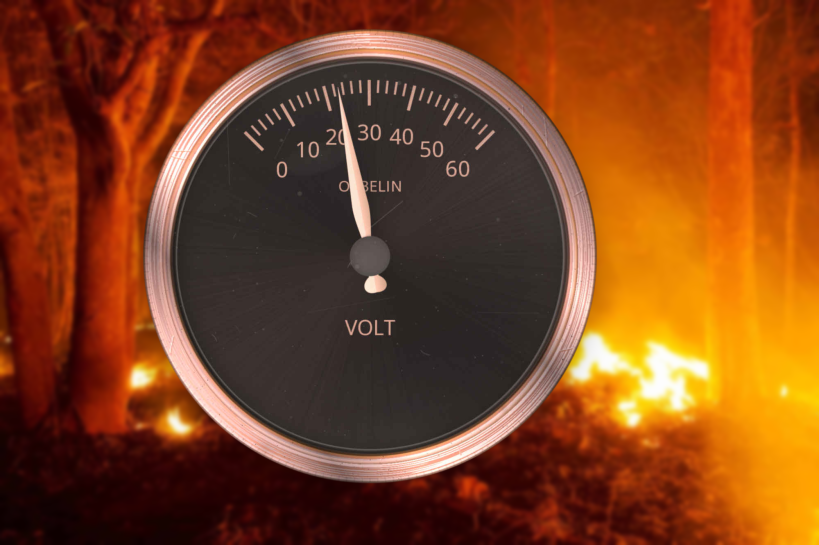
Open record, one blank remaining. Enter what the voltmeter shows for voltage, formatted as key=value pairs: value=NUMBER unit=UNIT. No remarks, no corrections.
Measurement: value=23 unit=V
